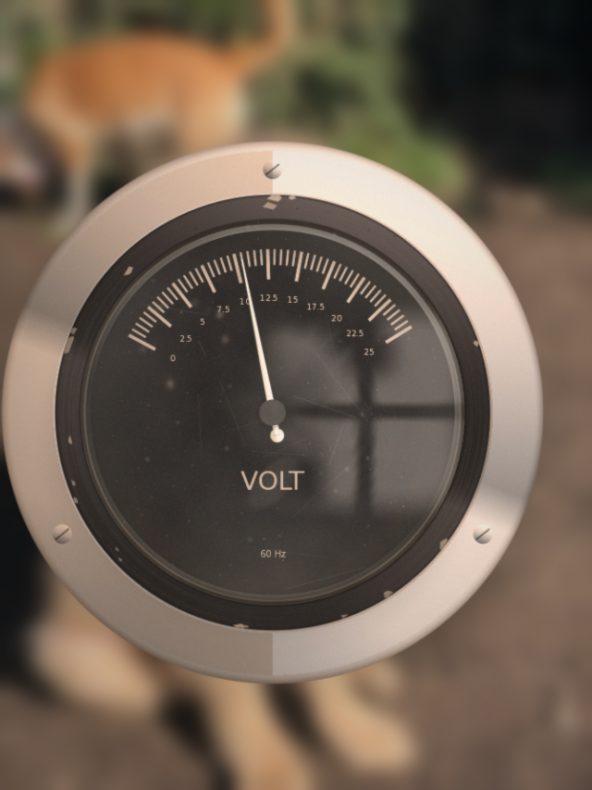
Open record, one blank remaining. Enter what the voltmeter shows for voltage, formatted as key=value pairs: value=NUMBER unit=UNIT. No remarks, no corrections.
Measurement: value=10.5 unit=V
